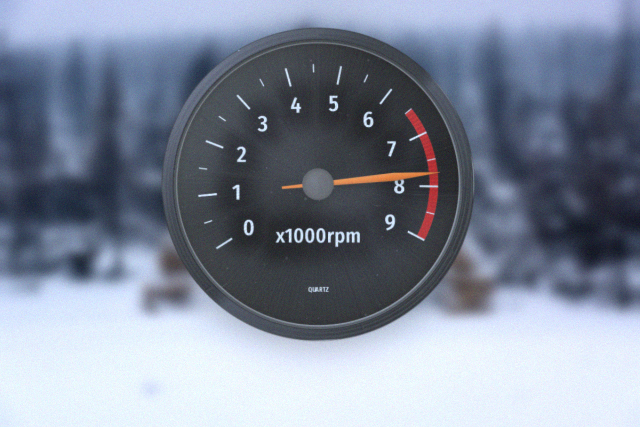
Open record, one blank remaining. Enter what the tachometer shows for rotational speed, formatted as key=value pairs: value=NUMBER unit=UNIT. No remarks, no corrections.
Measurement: value=7750 unit=rpm
